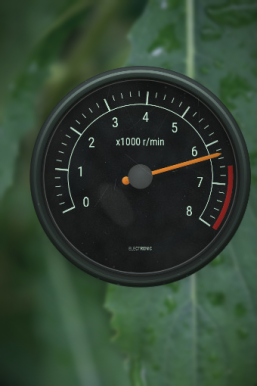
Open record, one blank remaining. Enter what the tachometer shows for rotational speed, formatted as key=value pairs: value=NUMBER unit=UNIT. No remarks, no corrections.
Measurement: value=6300 unit=rpm
